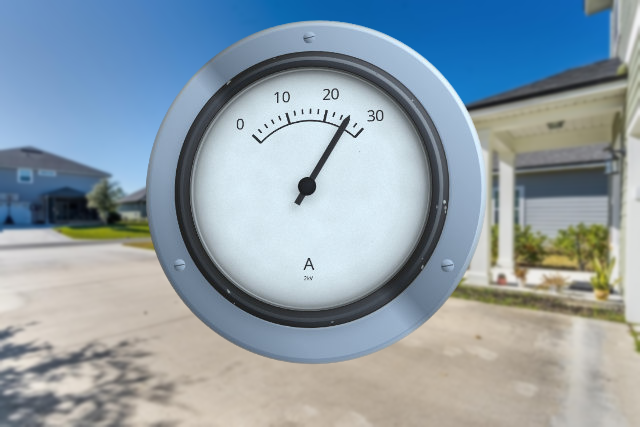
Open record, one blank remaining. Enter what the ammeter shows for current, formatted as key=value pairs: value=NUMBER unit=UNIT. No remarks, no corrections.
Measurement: value=26 unit=A
